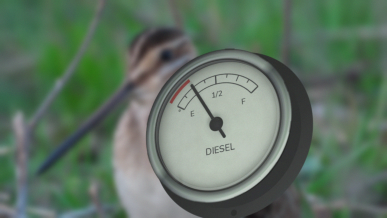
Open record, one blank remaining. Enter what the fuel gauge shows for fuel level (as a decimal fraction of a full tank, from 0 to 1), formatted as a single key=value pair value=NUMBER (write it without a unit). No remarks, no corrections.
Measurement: value=0.25
